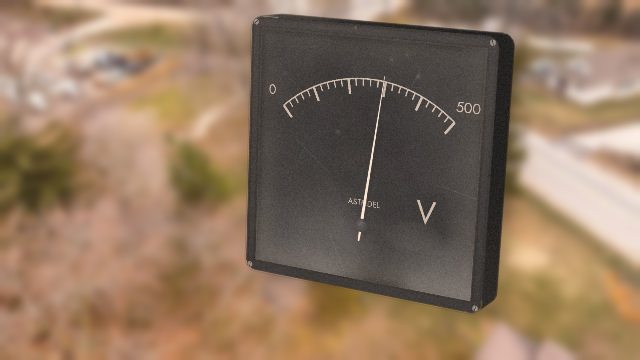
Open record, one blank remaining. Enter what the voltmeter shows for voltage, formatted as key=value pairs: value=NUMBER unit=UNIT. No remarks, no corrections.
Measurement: value=300 unit=V
